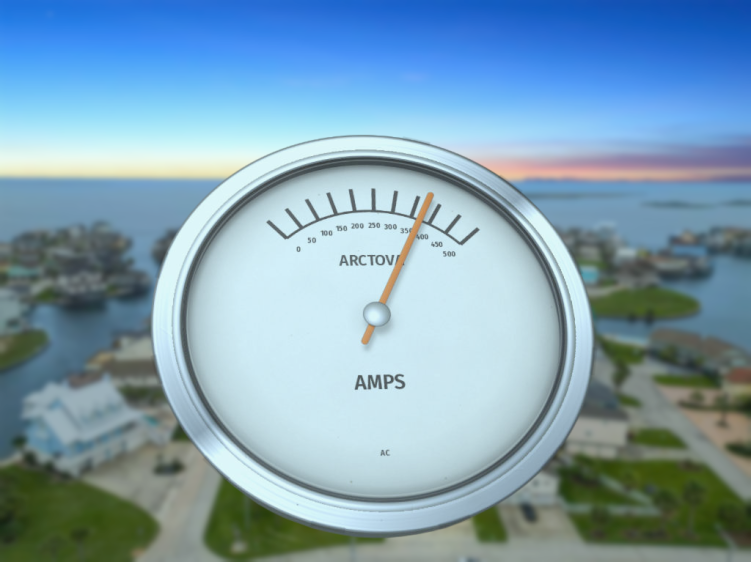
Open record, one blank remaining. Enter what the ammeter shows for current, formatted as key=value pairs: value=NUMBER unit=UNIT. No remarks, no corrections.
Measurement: value=375 unit=A
